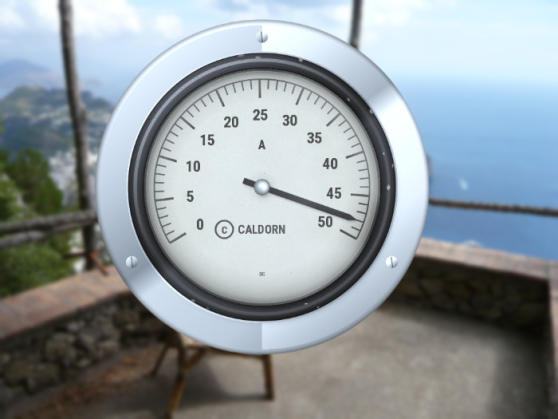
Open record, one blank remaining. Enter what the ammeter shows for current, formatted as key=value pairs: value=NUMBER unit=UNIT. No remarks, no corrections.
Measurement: value=48 unit=A
